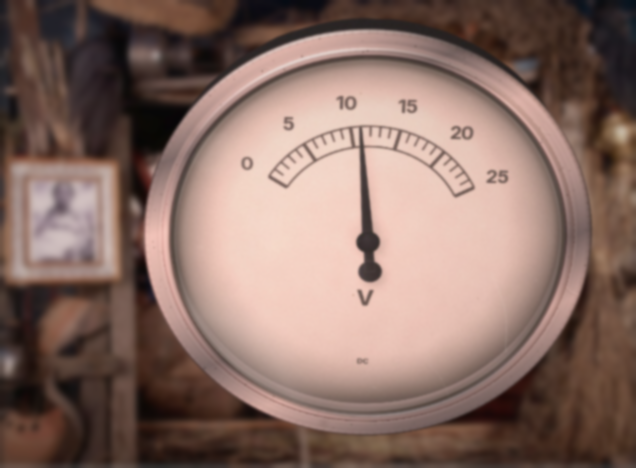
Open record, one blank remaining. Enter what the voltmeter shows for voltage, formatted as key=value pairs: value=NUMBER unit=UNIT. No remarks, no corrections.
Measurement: value=11 unit=V
